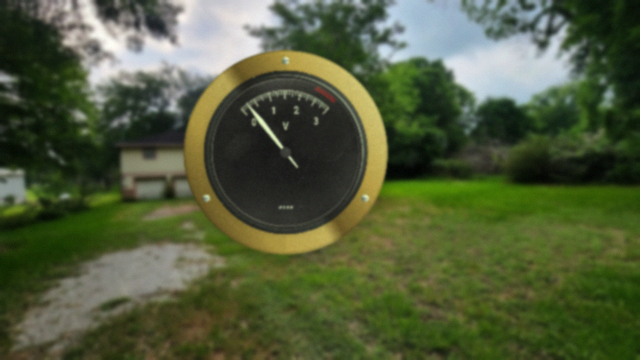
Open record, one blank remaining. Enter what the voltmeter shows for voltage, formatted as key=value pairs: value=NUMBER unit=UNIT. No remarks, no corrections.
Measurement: value=0.25 unit=V
